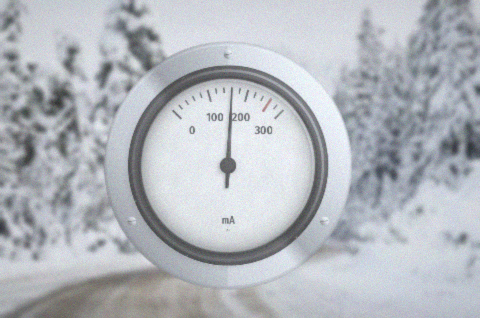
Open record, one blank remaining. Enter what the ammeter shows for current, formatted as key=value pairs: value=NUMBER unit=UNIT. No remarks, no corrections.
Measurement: value=160 unit=mA
